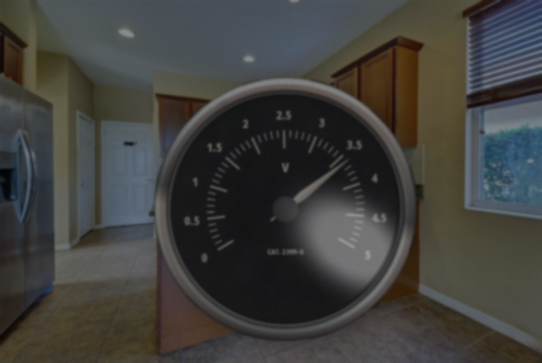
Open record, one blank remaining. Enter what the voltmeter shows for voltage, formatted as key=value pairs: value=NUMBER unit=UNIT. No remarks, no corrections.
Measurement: value=3.6 unit=V
